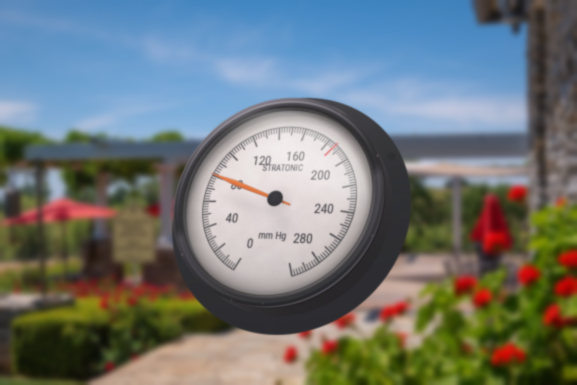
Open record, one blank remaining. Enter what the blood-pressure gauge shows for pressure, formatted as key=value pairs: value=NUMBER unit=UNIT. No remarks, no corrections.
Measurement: value=80 unit=mmHg
